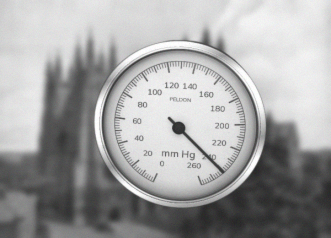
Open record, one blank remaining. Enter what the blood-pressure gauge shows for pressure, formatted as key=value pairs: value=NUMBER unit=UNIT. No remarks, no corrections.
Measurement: value=240 unit=mmHg
